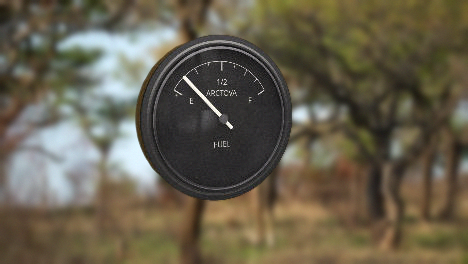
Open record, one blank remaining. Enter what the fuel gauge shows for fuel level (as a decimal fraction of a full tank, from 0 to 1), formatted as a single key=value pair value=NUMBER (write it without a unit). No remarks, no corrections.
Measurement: value=0.125
